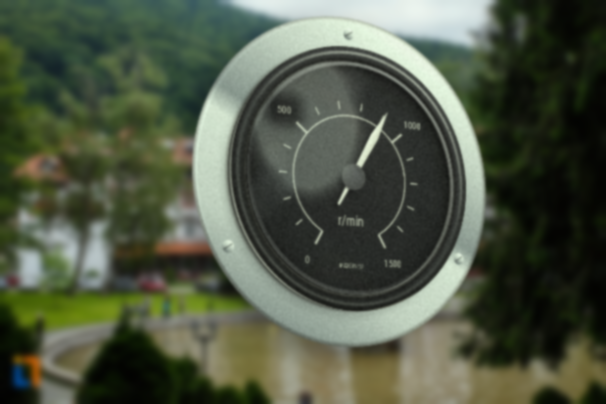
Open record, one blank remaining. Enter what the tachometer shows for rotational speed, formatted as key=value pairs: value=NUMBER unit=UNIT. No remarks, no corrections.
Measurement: value=900 unit=rpm
